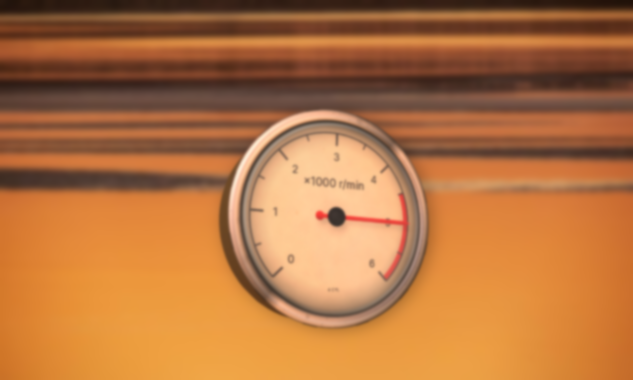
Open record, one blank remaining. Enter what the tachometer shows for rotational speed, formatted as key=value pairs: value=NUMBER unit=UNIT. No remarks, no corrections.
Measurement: value=5000 unit=rpm
